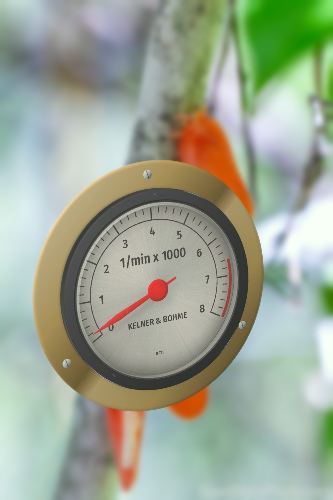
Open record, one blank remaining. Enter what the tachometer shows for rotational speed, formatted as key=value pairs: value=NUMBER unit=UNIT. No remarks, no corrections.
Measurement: value=200 unit=rpm
